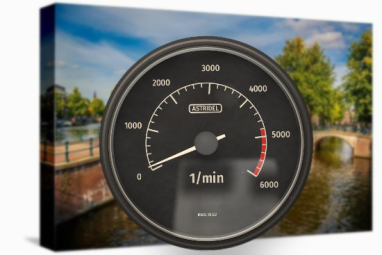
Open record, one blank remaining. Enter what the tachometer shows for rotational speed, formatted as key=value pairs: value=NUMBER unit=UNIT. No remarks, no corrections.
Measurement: value=100 unit=rpm
